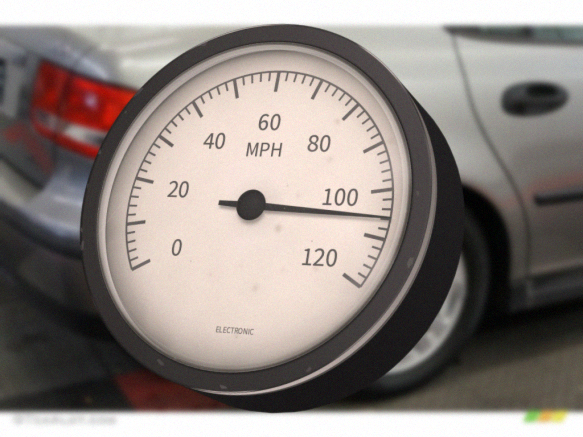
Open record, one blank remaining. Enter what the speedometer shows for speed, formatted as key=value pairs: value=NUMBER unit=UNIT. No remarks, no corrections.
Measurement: value=106 unit=mph
